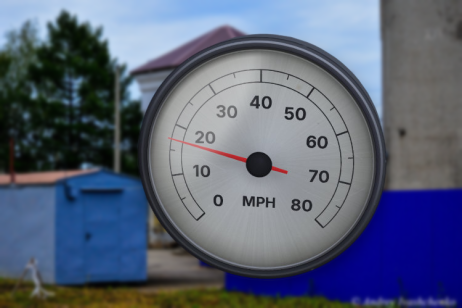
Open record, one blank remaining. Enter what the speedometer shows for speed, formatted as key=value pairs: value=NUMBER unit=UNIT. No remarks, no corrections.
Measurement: value=17.5 unit=mph
